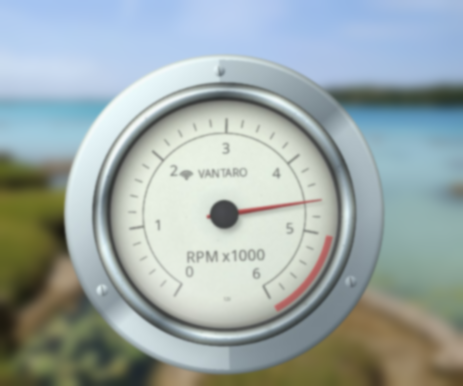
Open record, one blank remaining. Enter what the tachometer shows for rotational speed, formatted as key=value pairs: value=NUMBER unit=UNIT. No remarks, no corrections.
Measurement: value=4600 unit=rpm
